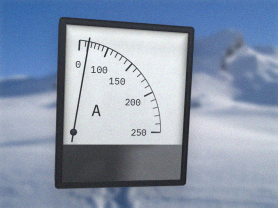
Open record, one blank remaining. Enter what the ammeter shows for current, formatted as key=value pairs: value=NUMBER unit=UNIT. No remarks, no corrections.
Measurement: value=50 unit=A
